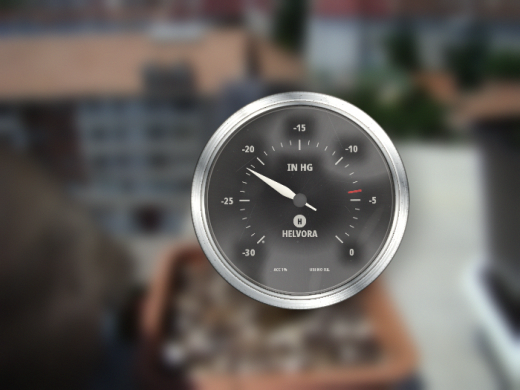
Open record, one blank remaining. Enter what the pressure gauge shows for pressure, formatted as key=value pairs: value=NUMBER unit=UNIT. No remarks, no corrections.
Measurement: value=-21.5 unit=inHg
